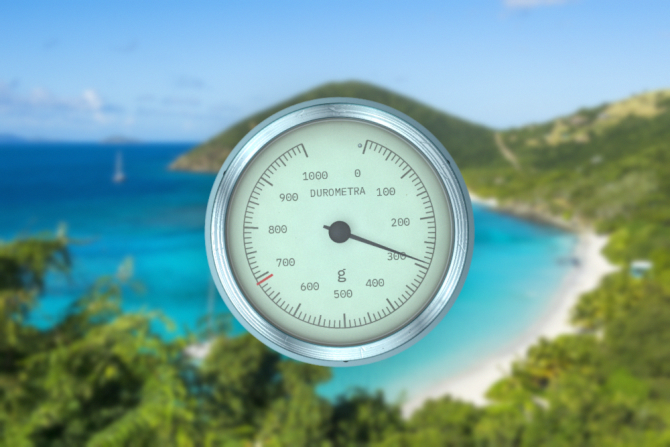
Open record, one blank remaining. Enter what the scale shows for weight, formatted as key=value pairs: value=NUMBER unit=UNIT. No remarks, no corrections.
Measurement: value=290 unit=g
